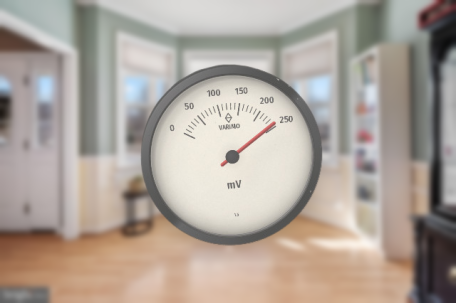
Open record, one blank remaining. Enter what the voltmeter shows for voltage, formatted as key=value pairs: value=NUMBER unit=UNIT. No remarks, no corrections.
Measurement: value=240 unit=mV
